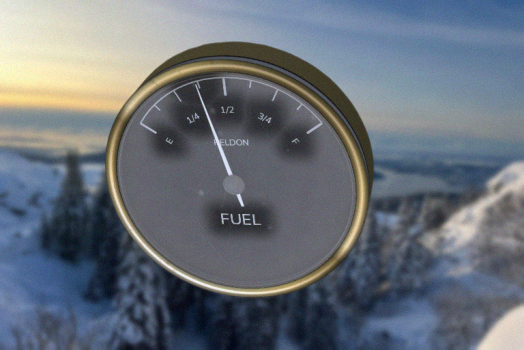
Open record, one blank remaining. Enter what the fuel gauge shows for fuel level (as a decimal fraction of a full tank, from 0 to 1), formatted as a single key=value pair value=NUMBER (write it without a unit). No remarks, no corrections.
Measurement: value=0.375
